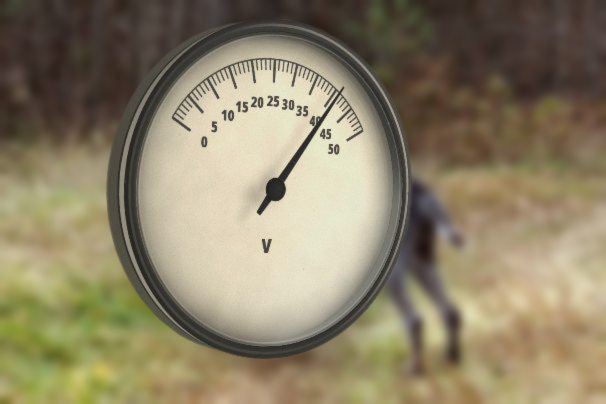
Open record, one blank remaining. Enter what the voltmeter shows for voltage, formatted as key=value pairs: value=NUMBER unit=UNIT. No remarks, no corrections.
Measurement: value=40 unit=V
